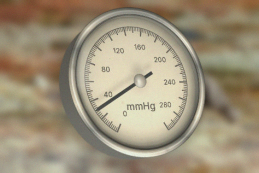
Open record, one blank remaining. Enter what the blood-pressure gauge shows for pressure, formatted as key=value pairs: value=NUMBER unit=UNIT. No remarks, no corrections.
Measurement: value=30 unit=mmHg
